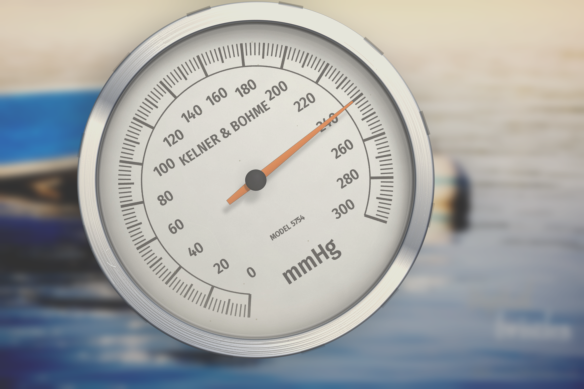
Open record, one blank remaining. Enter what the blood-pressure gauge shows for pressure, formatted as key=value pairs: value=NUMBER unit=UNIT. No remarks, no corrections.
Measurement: value=240 unit=mmHg
